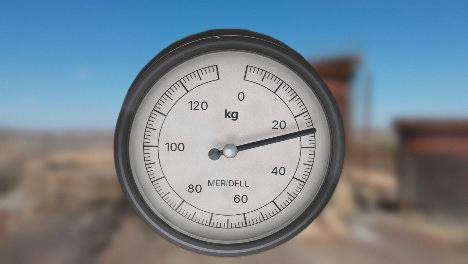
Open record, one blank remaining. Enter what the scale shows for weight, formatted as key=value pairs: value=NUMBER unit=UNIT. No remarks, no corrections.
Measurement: value=25 unit=kg
